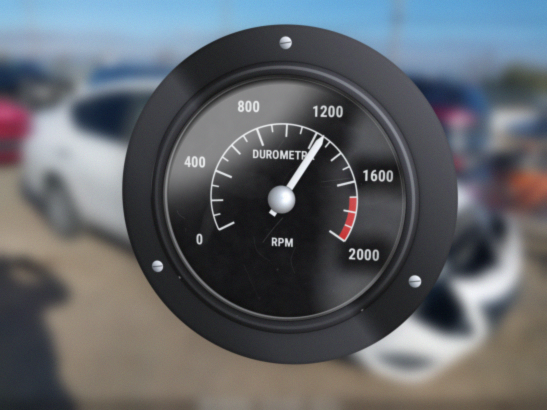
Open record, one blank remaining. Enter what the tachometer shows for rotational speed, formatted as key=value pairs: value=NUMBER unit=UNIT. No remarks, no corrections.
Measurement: value=1250 unit=rpm
